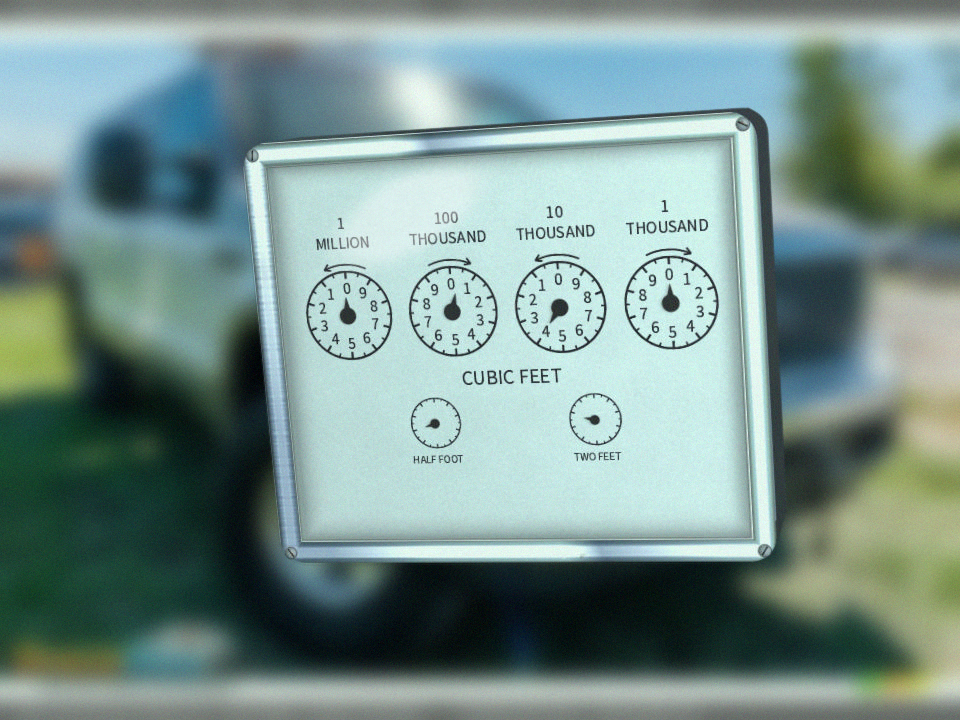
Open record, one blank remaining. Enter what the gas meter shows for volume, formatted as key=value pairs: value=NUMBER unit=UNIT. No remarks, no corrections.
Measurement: value=4000 unit=ft³
